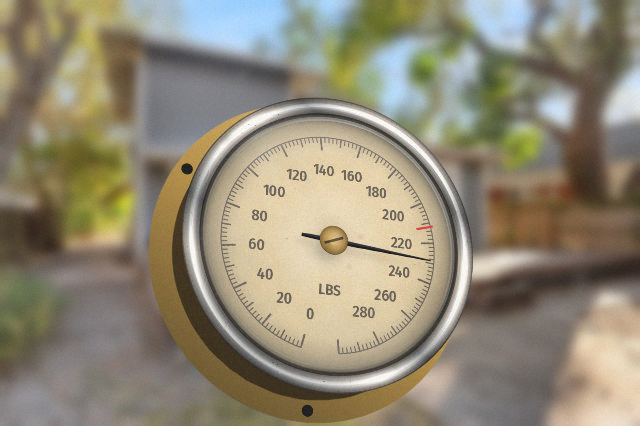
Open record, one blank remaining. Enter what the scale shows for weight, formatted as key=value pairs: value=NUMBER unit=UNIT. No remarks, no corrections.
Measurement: value=230 unit=lb
